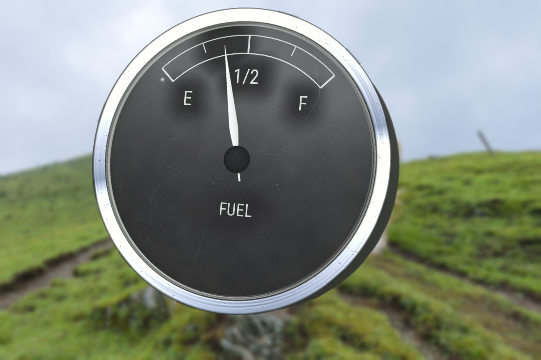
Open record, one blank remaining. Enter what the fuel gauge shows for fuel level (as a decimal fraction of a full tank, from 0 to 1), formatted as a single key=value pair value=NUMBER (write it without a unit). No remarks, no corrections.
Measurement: value=0.375
